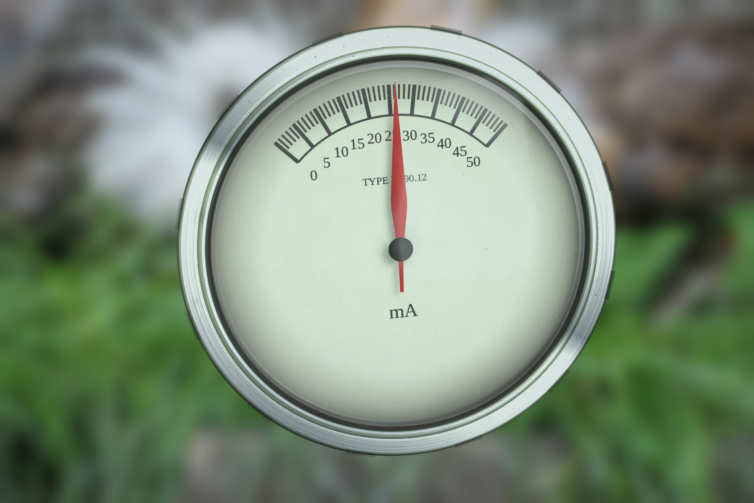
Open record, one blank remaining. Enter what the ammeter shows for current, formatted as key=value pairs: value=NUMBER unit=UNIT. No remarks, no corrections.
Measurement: value=26 unit=mA
